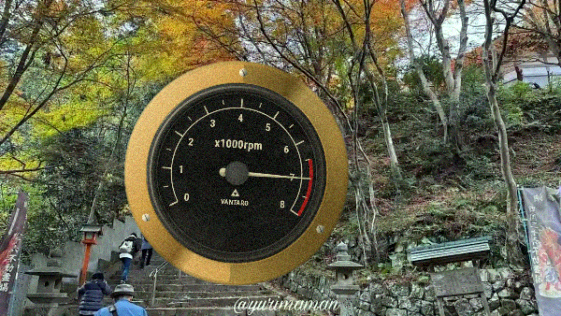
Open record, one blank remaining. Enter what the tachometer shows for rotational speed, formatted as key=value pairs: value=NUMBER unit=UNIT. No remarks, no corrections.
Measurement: value=7000 unit=rpm
